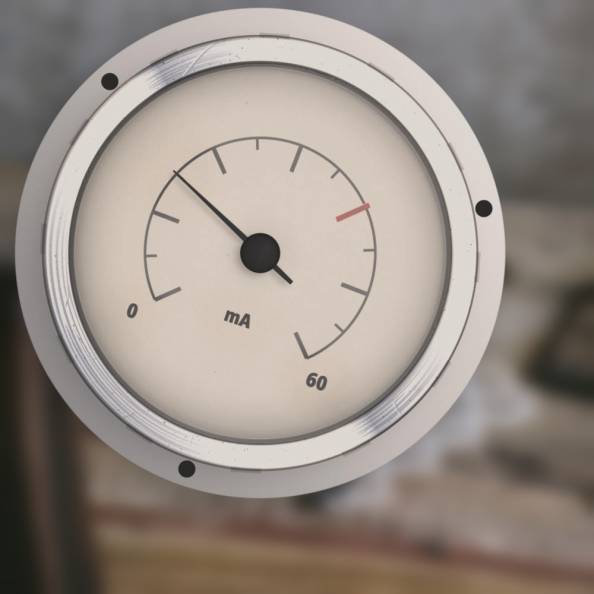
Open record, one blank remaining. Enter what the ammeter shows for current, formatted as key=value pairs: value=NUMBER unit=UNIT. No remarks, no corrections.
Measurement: value=15 unit=mA
